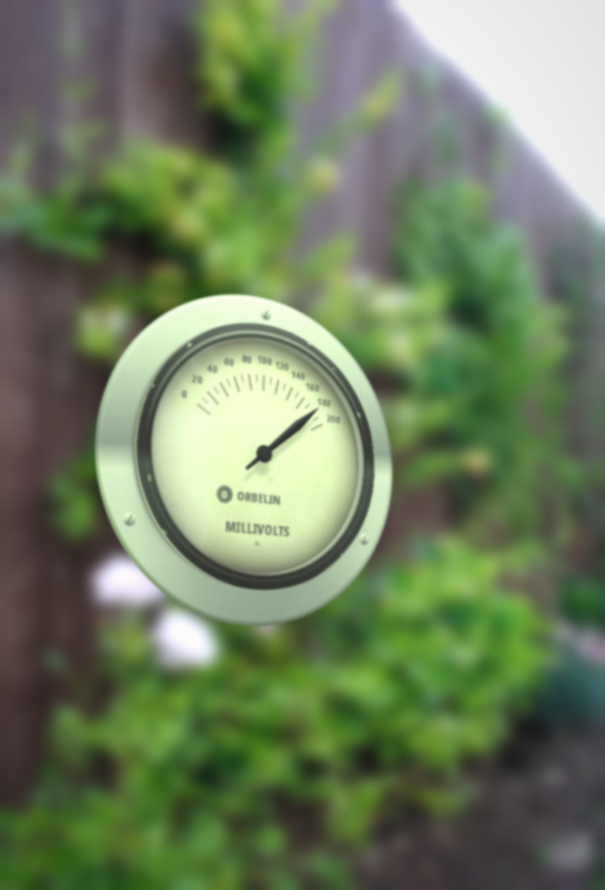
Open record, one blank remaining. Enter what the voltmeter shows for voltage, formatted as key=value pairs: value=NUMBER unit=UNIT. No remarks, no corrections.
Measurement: value=180 unit=mV
